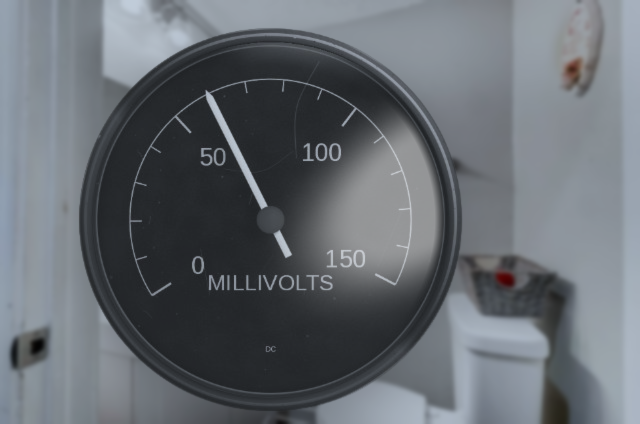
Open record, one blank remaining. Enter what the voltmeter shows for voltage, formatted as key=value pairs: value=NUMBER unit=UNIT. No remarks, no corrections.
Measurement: value=60 unit=mV
